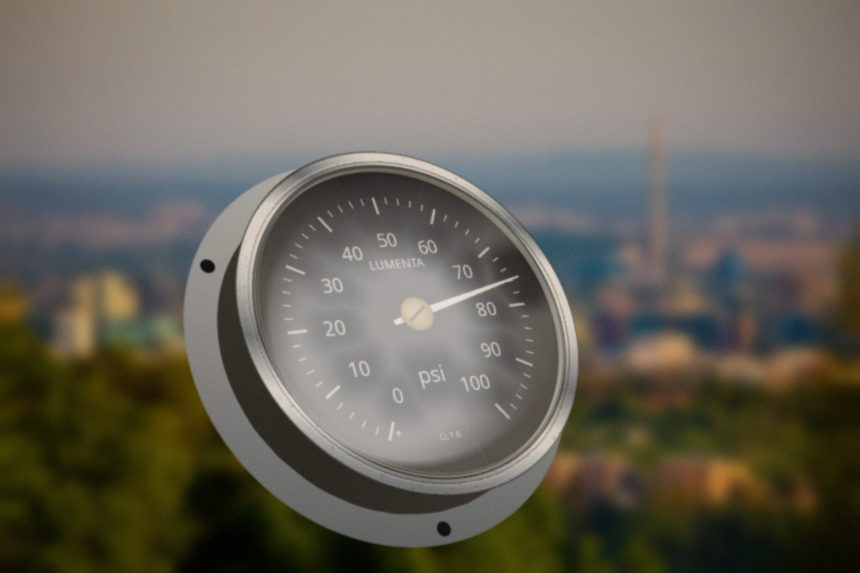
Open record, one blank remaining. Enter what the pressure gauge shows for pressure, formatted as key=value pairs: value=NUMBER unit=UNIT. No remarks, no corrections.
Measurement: value=76 unit=psi
